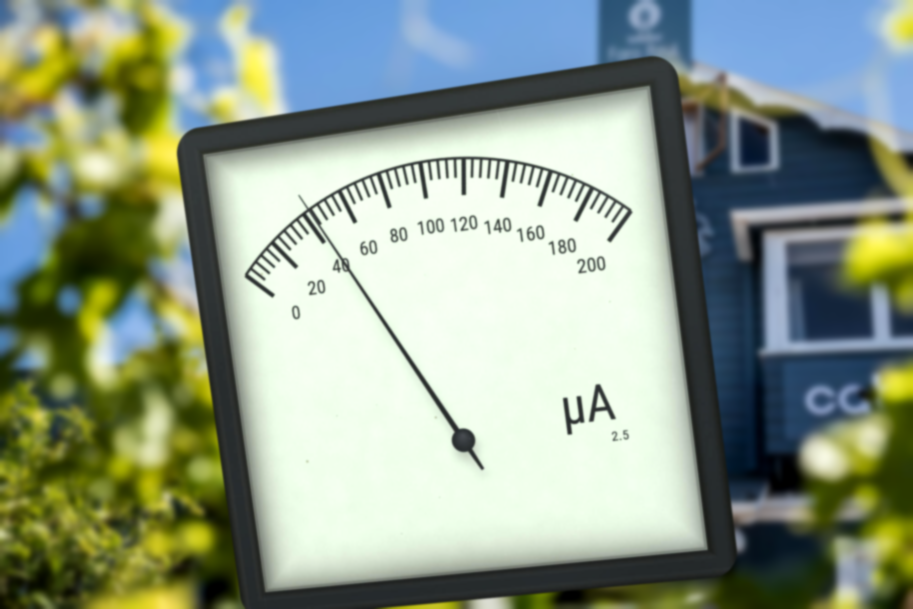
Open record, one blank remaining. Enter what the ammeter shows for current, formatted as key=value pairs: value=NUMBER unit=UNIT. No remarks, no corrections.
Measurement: value=44 unit=µA
